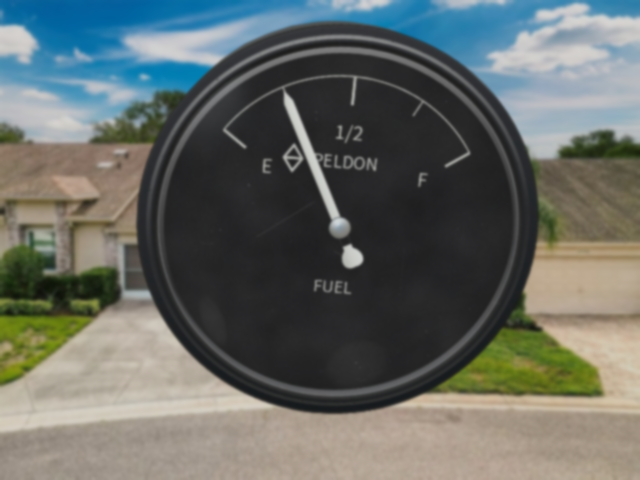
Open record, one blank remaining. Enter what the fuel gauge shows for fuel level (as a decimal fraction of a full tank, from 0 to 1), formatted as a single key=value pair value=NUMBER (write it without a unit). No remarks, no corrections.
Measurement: value=0.25
